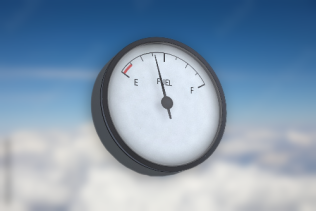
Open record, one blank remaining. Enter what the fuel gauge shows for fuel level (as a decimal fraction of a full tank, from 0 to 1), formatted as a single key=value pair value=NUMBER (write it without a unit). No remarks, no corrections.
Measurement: value=0.375
